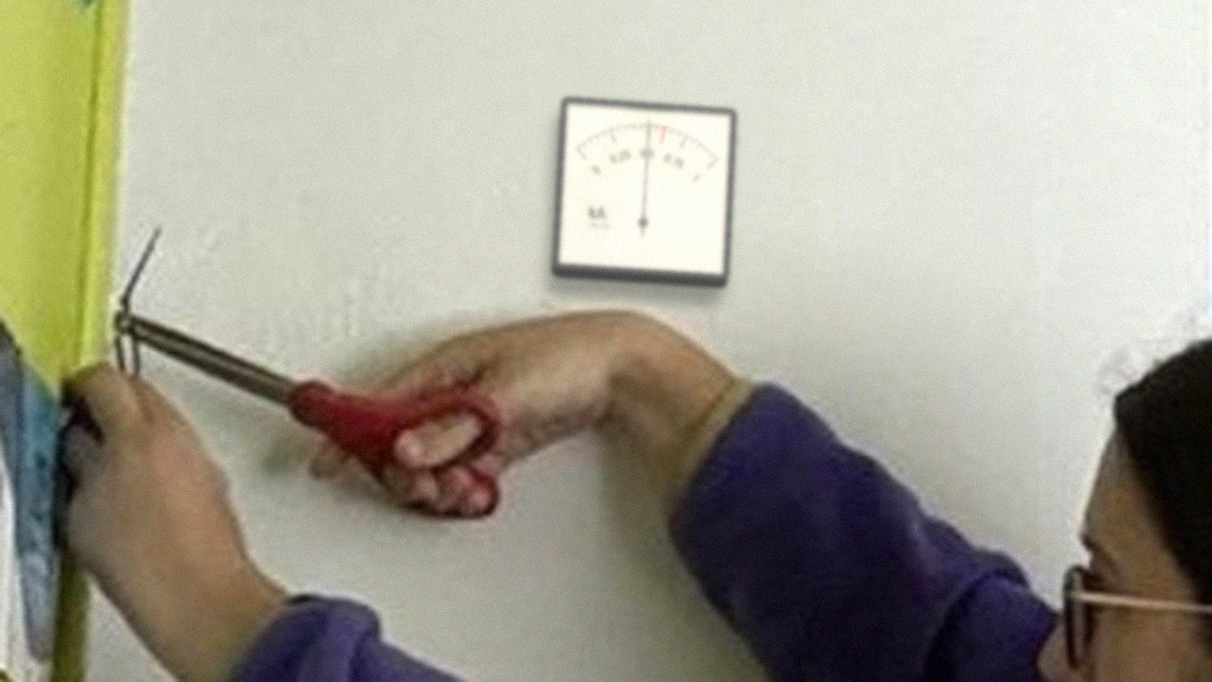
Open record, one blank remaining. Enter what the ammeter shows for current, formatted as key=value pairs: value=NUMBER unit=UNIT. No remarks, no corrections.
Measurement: value=0.5 unit=kA
